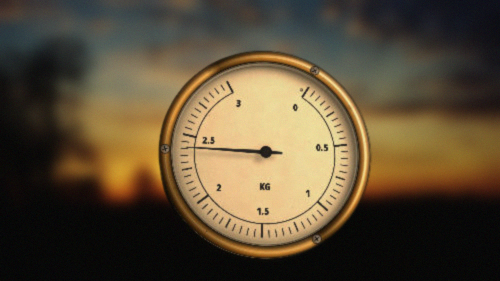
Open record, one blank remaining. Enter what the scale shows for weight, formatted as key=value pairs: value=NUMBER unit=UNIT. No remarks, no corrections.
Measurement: value=2.4 unit=kg
